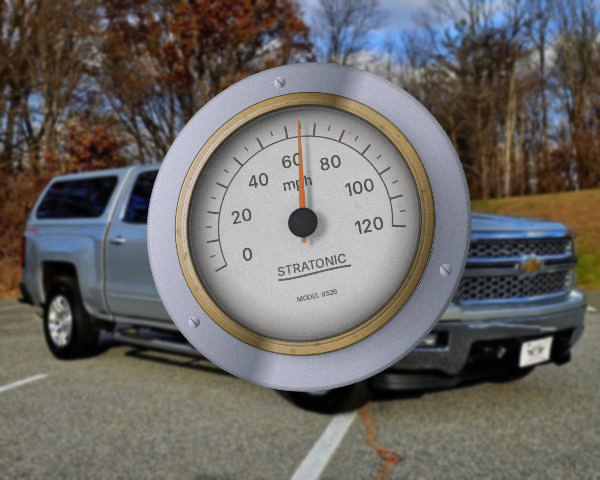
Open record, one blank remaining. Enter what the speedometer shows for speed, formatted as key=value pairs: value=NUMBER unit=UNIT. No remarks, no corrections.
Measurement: value=65 unit=mph
